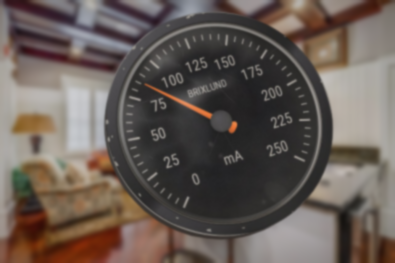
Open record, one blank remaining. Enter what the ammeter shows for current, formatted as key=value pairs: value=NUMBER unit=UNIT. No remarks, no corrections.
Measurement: value=85 unit=mA
